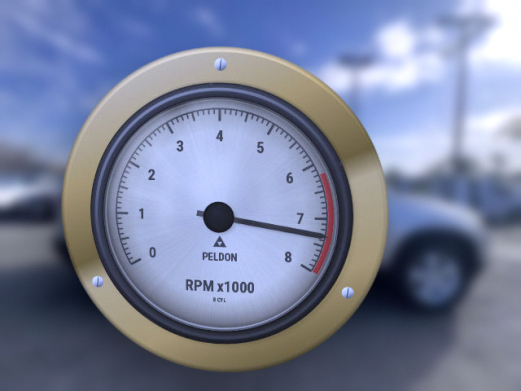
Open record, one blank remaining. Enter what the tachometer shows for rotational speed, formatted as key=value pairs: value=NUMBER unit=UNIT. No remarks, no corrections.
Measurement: value=7300 unit=rpm
